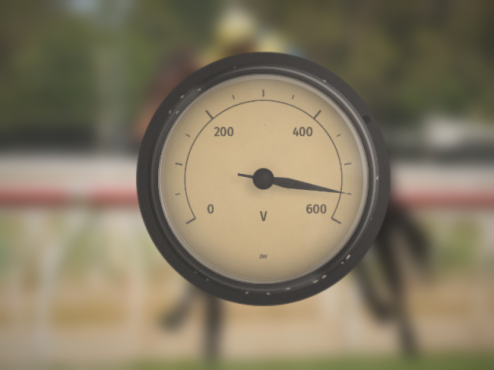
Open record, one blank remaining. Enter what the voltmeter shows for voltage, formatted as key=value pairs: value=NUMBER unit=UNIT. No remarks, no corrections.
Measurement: value=550 unit=V
